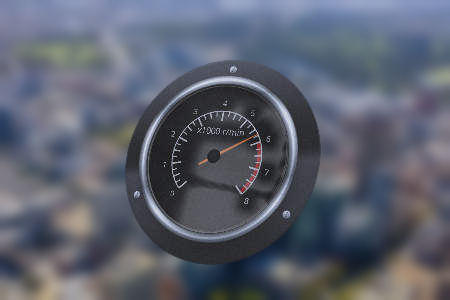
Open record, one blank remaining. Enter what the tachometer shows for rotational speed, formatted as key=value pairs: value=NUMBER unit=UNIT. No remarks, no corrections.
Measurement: value=5750 unit=rpm
